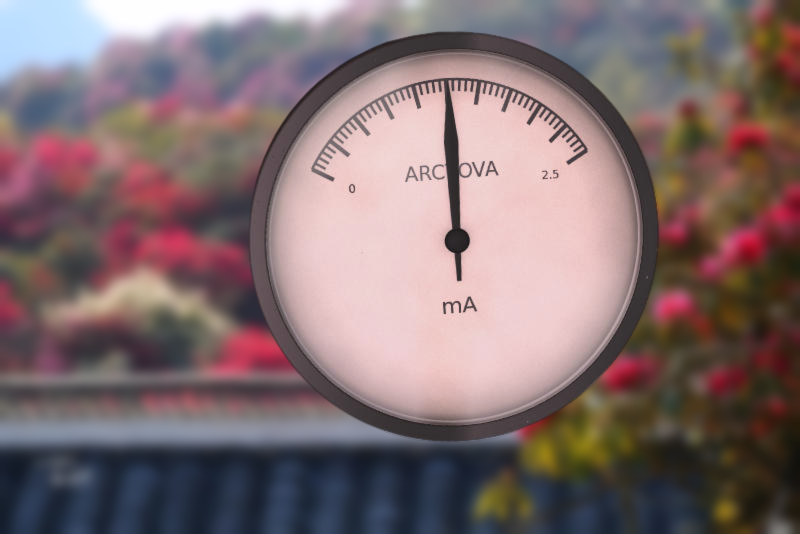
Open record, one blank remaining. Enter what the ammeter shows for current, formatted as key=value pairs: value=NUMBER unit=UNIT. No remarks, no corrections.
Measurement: value=1.25 unit=mA
